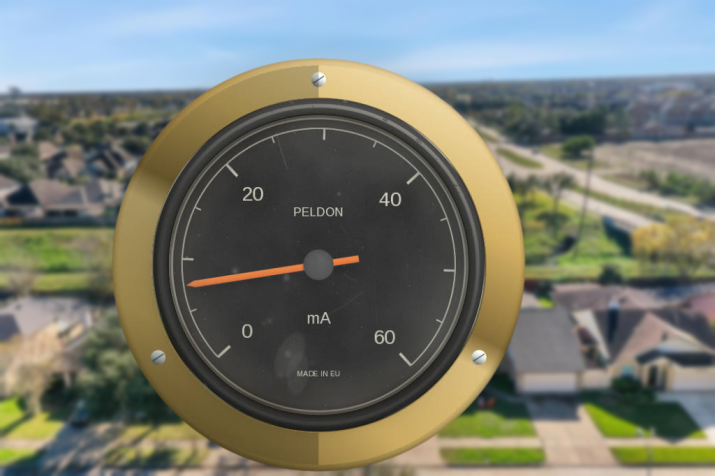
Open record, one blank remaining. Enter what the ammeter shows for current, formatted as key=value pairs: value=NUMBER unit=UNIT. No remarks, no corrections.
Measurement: value=7.5 unit=mA
